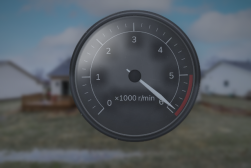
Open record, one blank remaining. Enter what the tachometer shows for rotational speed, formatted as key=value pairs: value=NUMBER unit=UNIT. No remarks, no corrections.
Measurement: value=5900 unit=rpm
